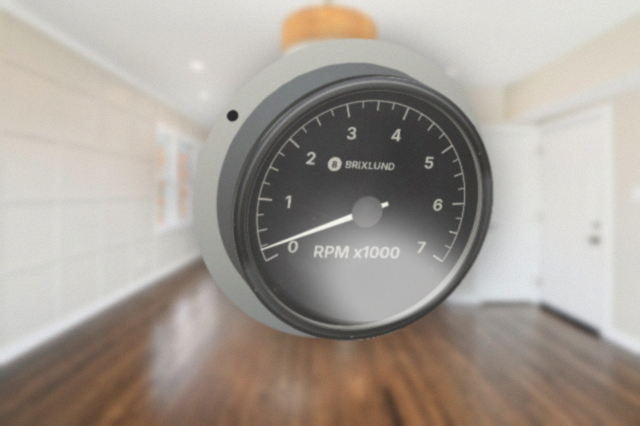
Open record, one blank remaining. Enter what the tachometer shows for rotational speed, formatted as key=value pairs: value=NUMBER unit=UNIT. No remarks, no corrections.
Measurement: value=250 unit=rpm
